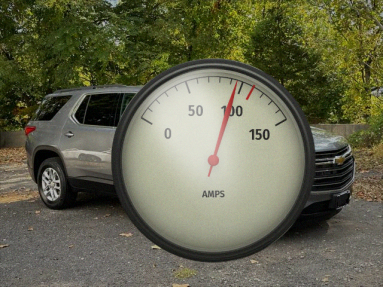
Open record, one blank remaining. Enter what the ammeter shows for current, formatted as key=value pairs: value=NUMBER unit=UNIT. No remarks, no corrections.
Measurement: value=95 unit=A
